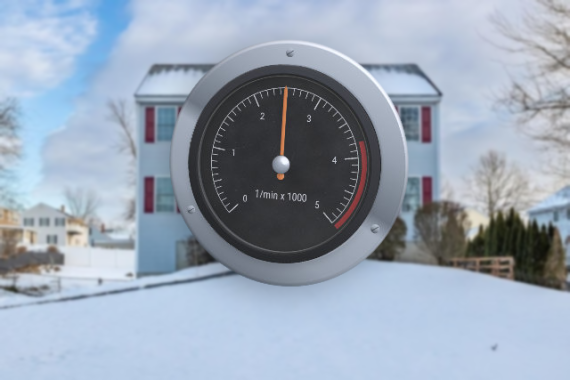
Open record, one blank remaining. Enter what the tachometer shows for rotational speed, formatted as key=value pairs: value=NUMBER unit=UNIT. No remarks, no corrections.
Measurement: value=2500 unit=rpm
